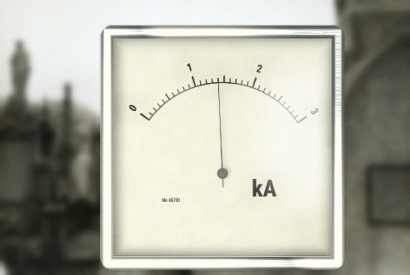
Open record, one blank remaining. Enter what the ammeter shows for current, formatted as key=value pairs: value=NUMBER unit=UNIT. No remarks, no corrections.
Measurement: value=1.4 unit=kA
